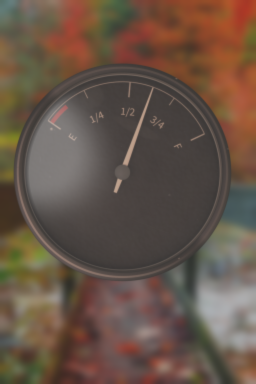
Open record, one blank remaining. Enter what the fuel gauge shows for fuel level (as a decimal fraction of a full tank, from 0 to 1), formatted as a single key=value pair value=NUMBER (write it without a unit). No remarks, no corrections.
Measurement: value=0.625
